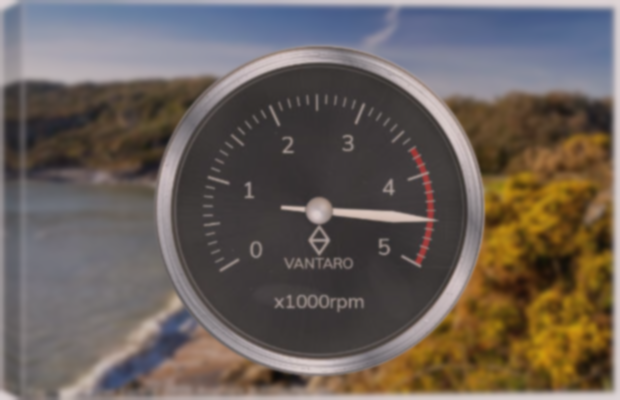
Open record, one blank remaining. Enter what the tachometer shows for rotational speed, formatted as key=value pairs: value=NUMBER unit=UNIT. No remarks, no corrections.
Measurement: value=4500 unit=rpm
